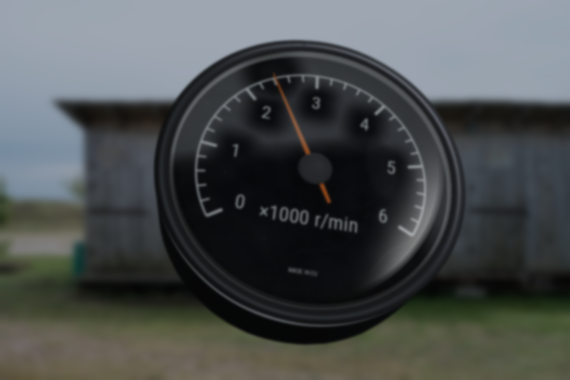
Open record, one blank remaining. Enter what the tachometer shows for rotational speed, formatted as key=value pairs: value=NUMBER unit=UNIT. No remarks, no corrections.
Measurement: value=2400 unit=rpm
